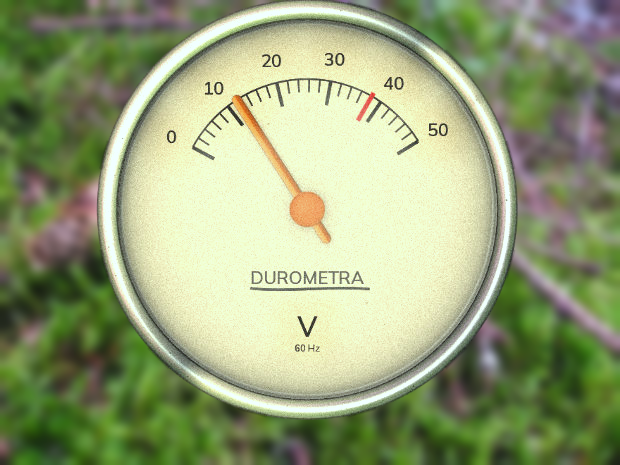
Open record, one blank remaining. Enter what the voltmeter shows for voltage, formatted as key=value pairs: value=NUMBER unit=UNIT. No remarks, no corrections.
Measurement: value=12 unit=V
